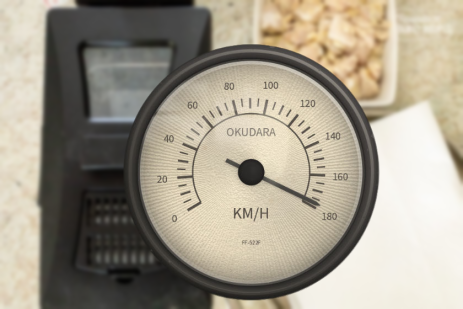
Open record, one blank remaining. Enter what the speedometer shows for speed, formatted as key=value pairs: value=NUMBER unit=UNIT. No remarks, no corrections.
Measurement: value=177.5 unit=km/h
